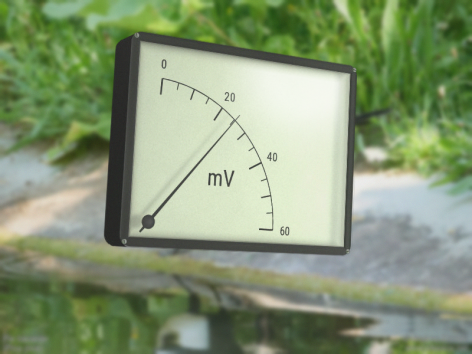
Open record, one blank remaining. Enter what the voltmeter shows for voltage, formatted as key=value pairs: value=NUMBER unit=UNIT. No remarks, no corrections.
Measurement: value=25 unit=mV
